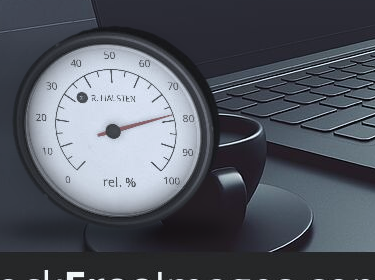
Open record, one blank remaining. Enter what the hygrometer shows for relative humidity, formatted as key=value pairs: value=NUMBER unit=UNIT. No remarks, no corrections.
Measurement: value=77.5 unit=%
